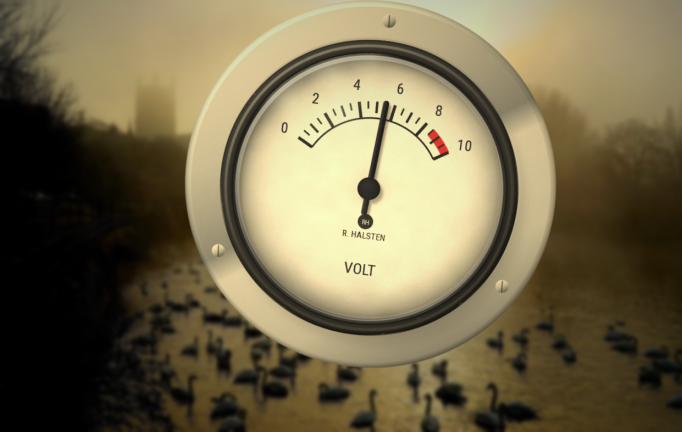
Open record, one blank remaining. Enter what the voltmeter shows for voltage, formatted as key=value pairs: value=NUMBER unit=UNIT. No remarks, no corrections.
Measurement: value=5.5 unit=V
